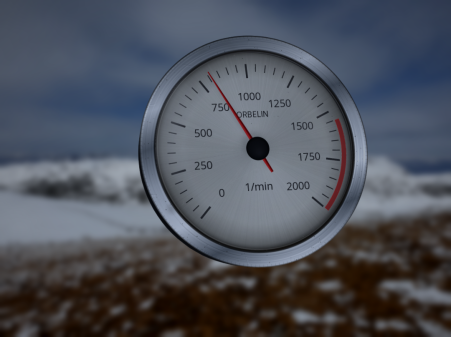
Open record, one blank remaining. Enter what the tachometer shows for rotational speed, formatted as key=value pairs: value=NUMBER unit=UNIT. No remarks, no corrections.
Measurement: value=800 unit=rpm
